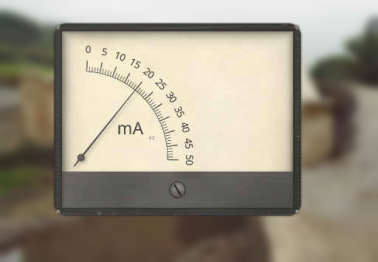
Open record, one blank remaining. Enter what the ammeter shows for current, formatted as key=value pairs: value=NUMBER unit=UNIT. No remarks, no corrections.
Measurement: value=20 unit=mA
